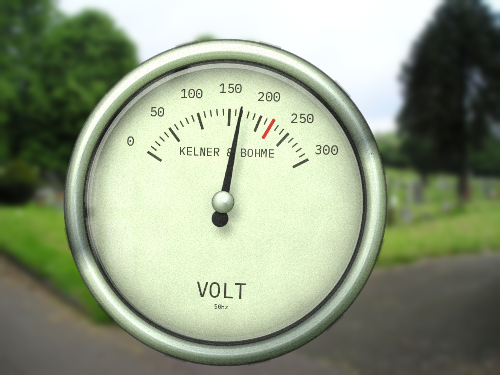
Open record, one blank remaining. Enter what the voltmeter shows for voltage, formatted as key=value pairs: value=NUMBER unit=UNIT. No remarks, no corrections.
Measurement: value=170 unit=V
